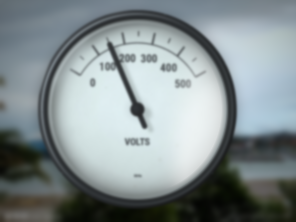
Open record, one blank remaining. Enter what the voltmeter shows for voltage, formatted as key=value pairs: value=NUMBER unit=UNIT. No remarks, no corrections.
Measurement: value=150 unit=V
